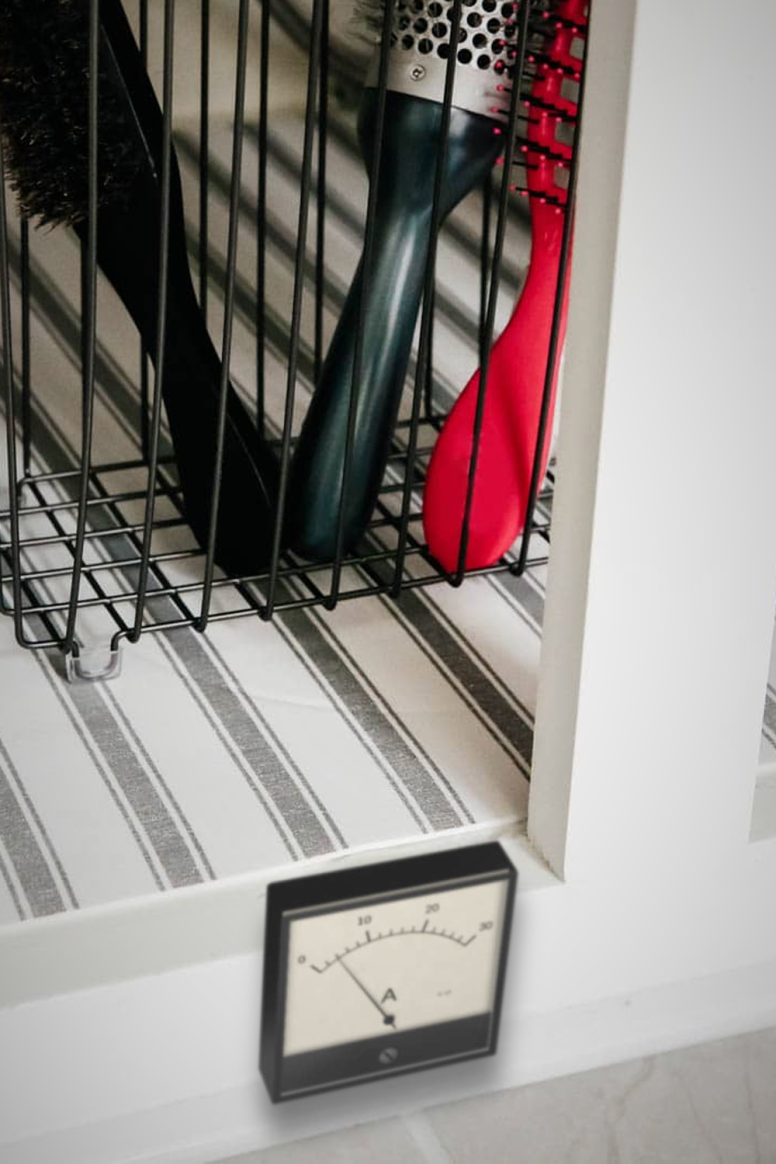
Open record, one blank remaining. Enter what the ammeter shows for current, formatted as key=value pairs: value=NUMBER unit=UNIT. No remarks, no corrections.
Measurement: value=4 unit=A
